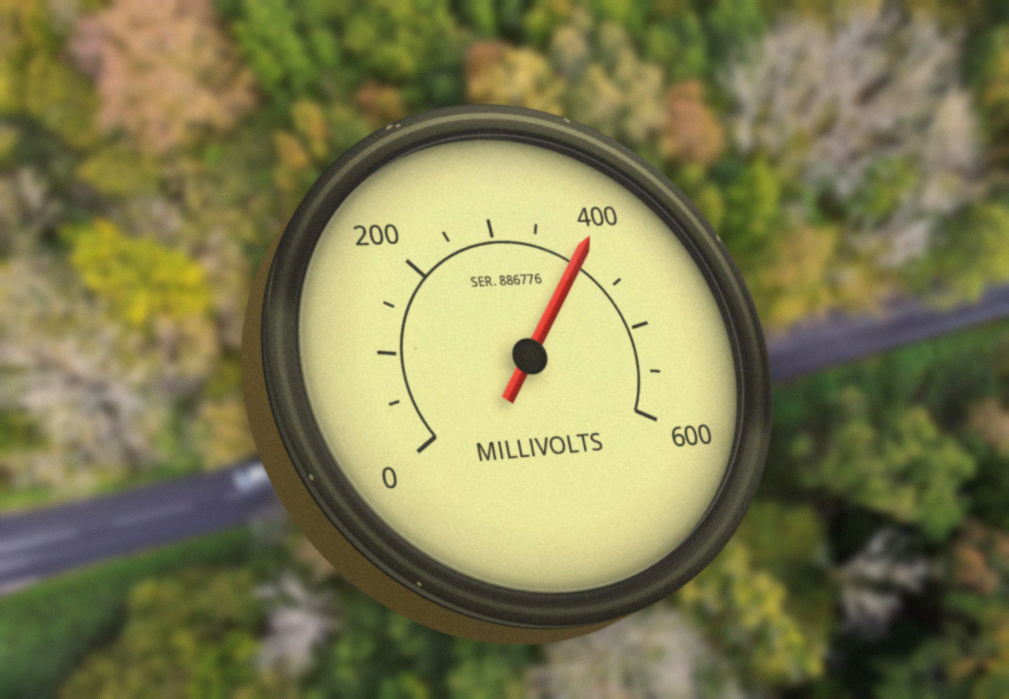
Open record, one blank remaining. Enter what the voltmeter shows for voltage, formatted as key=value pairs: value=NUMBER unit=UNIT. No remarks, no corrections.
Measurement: value=400 unit=mV
